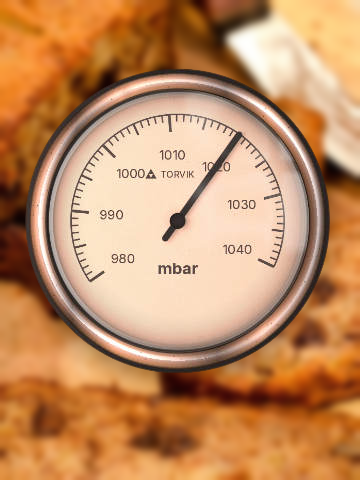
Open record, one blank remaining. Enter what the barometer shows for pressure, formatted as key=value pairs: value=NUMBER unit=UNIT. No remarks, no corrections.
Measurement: value=1020 unit=mbar
